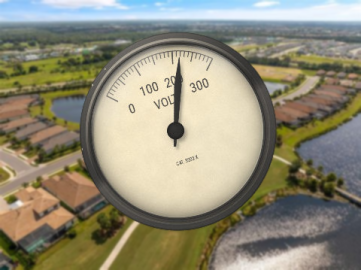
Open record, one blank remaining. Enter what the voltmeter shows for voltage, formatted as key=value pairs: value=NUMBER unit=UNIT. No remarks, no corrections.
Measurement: value=220 unit=V
